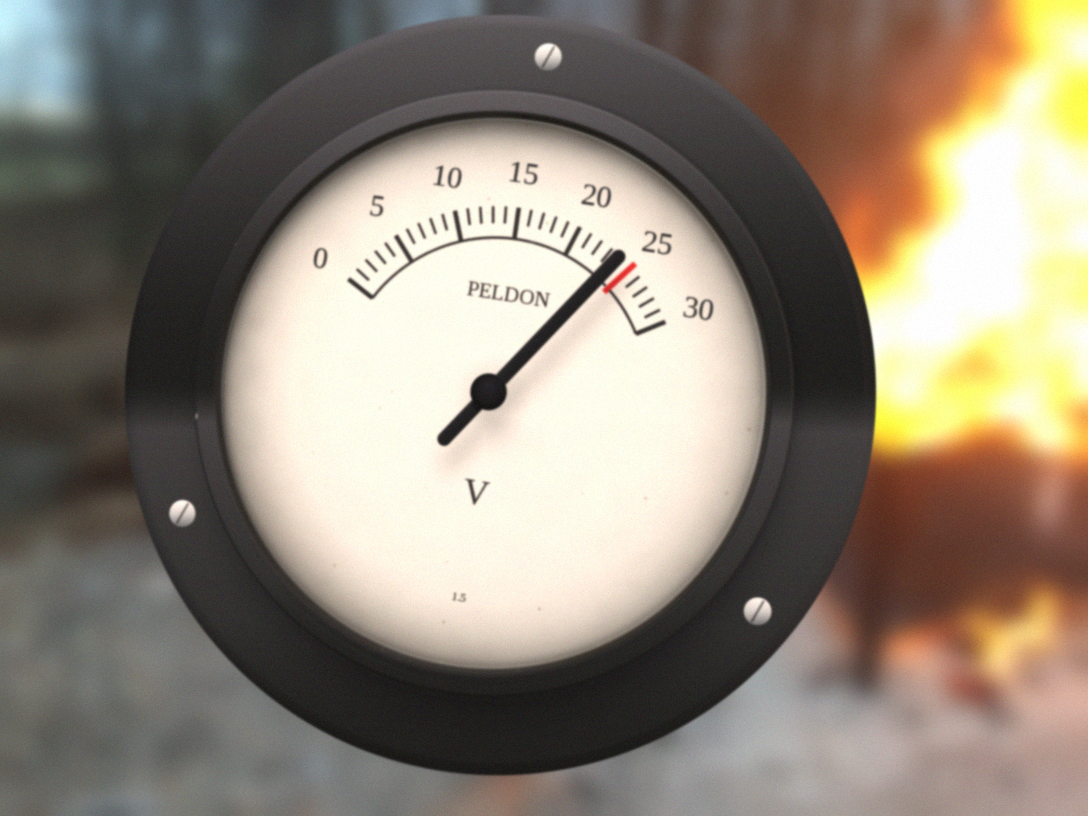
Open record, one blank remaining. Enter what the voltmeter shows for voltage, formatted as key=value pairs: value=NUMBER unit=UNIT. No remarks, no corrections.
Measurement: value=24 unit=V
